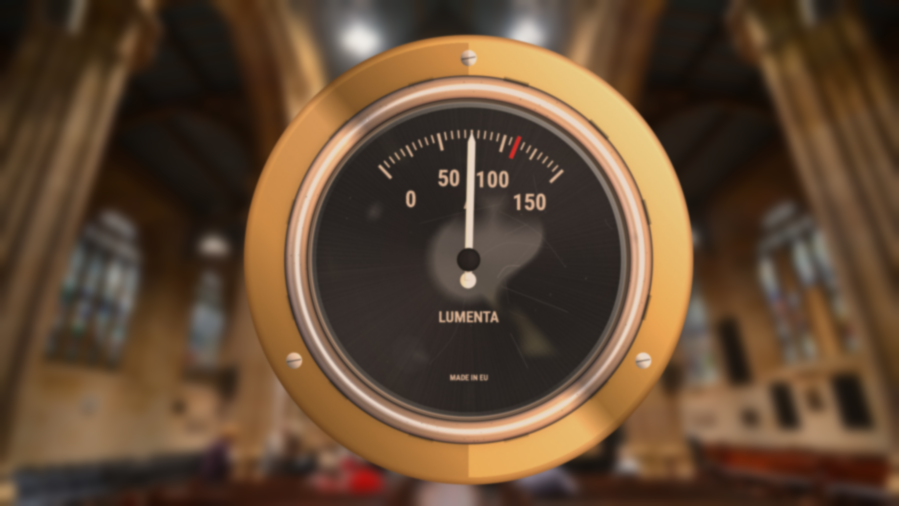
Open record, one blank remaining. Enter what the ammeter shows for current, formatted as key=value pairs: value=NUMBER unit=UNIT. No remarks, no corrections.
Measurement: value=75 unit=A
